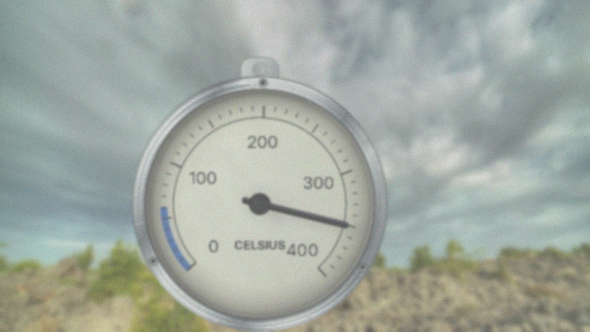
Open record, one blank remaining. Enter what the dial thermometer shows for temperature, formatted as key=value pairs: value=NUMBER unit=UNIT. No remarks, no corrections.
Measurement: value=350 unit=°C
